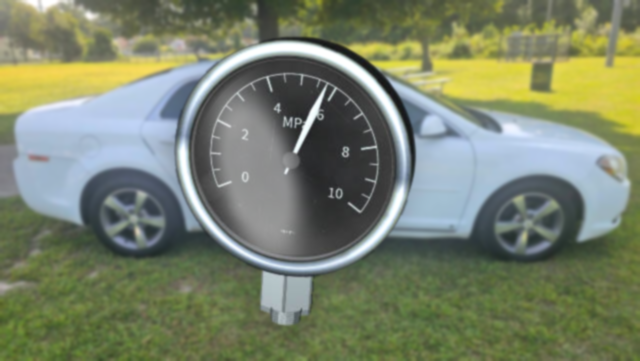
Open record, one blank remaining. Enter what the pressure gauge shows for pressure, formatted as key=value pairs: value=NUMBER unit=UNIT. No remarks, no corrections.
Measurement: value=5.75 unit=MPa
